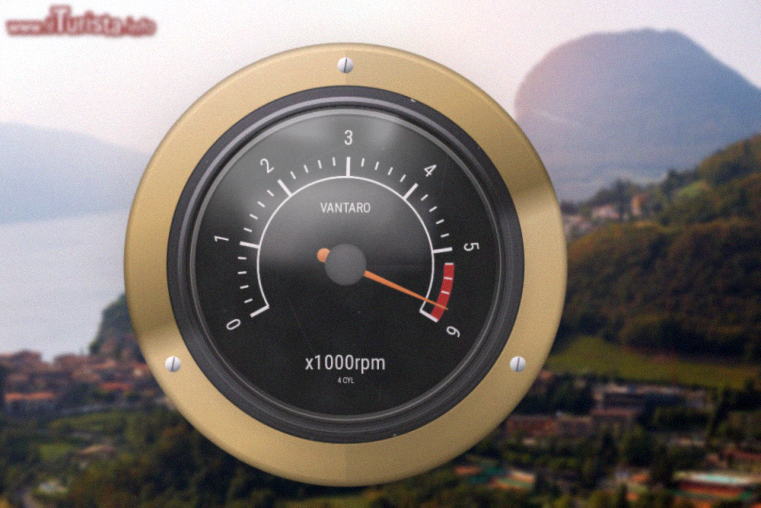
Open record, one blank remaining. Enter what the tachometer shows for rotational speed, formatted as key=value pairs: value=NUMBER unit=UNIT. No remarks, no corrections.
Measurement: value=5800 unit=rpm
